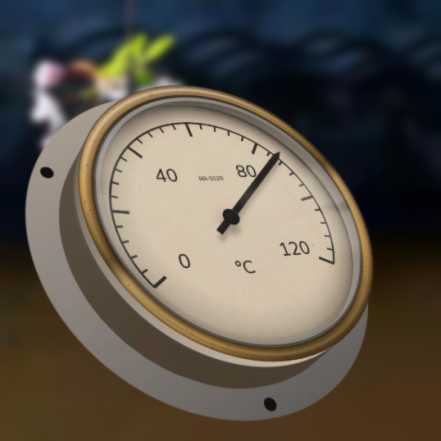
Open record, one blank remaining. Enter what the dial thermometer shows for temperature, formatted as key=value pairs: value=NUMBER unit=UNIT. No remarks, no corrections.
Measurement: value=86 unit=°C
